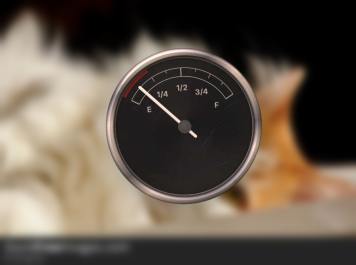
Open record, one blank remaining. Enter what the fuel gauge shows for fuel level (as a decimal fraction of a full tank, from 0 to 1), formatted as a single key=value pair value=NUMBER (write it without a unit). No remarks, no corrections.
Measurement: value=0.125
